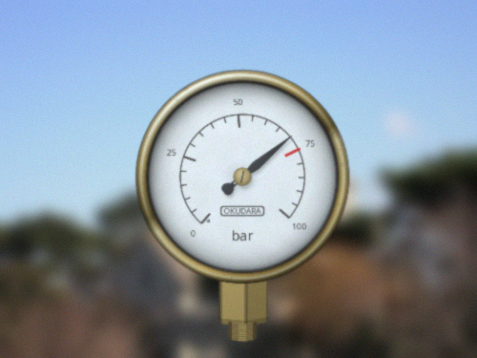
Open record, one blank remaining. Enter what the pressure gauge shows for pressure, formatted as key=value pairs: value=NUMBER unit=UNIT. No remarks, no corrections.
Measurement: value=70 unit=bar
